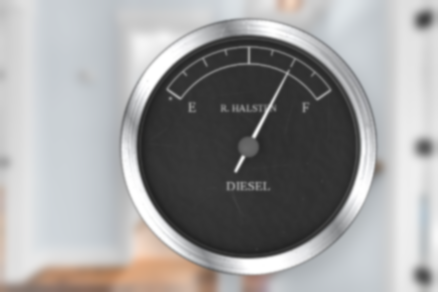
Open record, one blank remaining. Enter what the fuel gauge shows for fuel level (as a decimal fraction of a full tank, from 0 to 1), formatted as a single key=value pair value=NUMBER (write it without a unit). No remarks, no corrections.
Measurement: value=0.75
